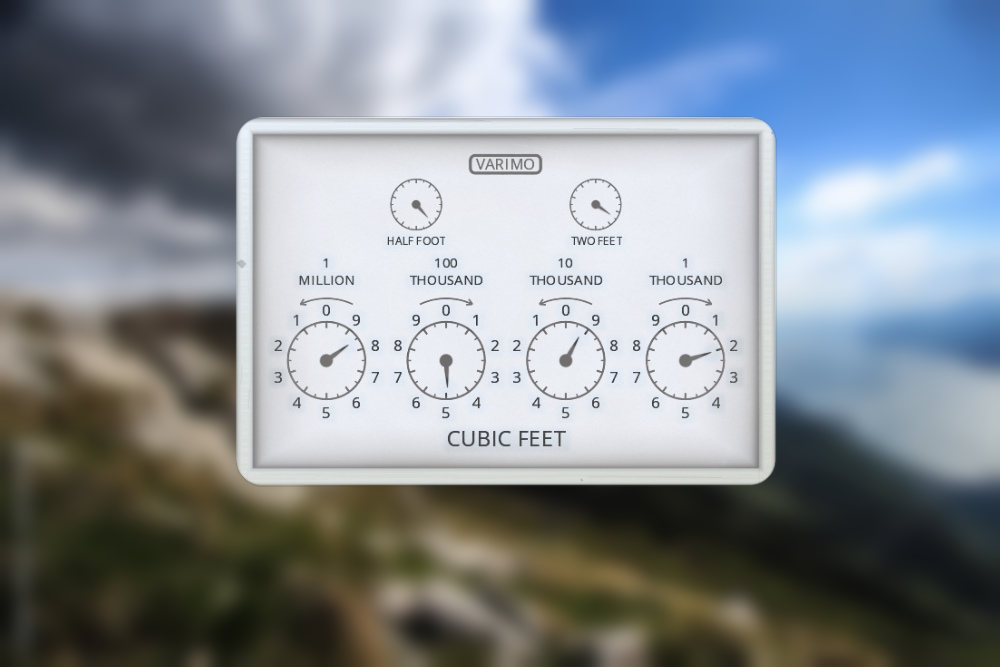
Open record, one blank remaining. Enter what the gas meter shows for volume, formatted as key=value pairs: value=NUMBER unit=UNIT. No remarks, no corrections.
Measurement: value=849200 unit=ft³
